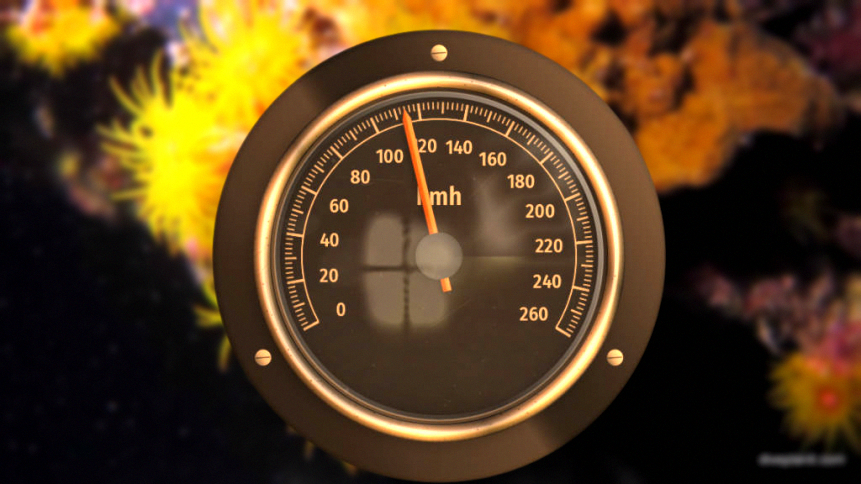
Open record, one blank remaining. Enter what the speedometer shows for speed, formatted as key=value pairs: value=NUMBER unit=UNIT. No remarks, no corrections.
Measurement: value=114 unit=km/h
